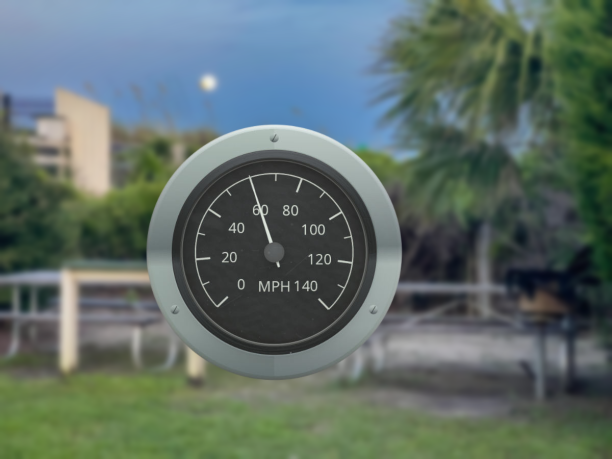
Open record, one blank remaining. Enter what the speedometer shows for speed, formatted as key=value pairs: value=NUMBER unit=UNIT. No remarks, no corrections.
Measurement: value=60 unit=mph
